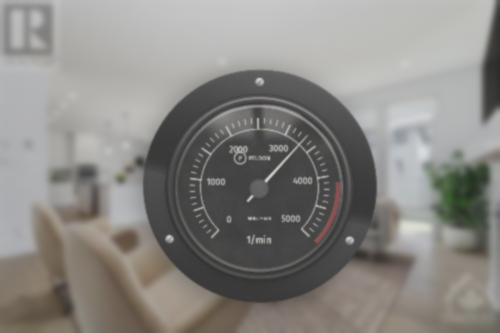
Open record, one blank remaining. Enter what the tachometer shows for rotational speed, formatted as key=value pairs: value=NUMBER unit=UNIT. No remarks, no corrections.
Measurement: value=3300 unit=rpm
